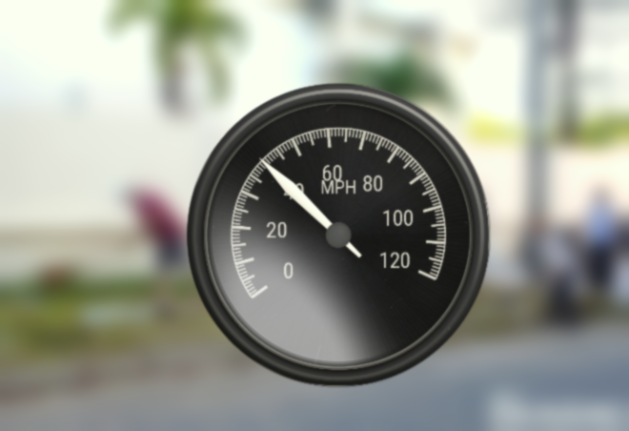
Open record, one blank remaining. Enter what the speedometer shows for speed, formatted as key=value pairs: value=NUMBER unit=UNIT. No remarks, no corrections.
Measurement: value=40 unit=mph
